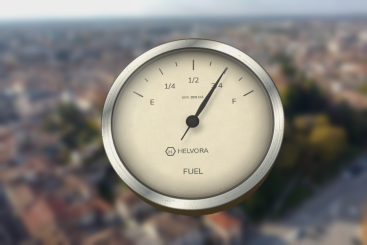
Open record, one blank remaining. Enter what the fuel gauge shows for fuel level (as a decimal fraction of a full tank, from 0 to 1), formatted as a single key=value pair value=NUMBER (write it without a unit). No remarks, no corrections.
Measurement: value=0.75
